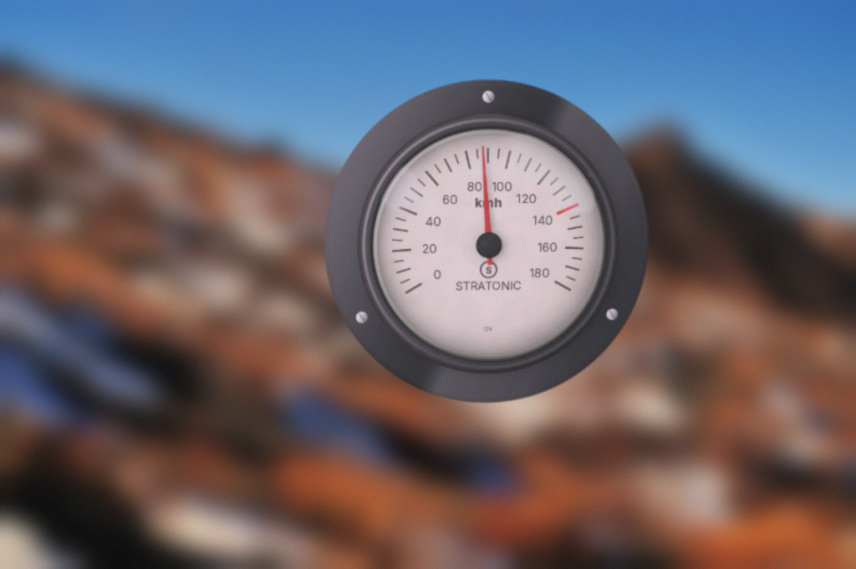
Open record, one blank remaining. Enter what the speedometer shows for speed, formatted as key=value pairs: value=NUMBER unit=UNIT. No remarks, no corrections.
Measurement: value=87.5 unit=km/h
